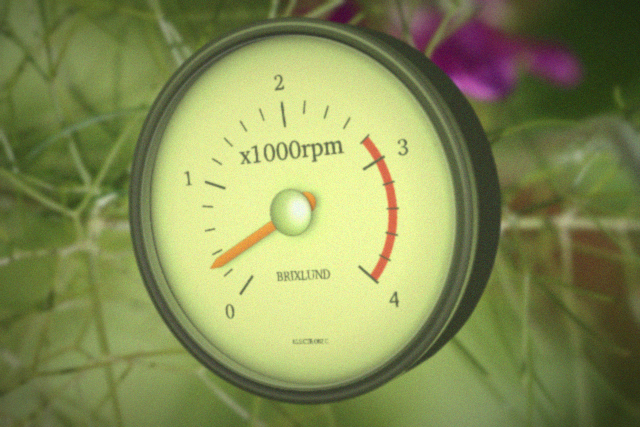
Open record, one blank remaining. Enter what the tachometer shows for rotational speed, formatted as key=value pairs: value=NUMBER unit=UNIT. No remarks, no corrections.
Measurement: value=300 unit=rpm
